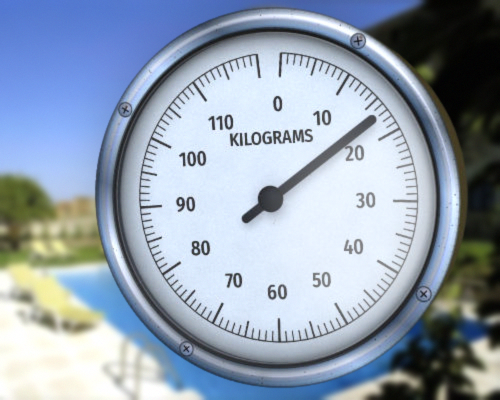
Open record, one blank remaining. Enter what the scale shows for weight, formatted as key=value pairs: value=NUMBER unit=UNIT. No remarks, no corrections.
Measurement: value=17 unit=kg
